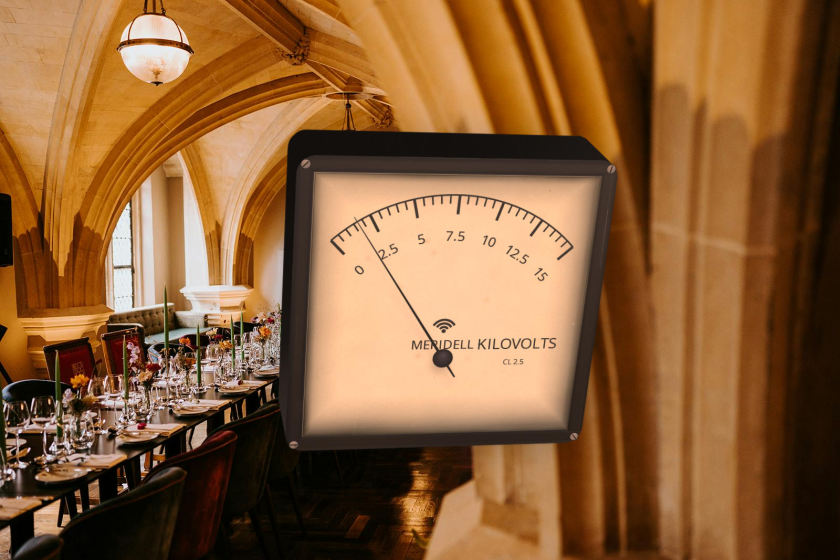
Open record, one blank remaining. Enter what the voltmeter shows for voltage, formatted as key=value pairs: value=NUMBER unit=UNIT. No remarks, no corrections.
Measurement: value=1.75 unit=kV
